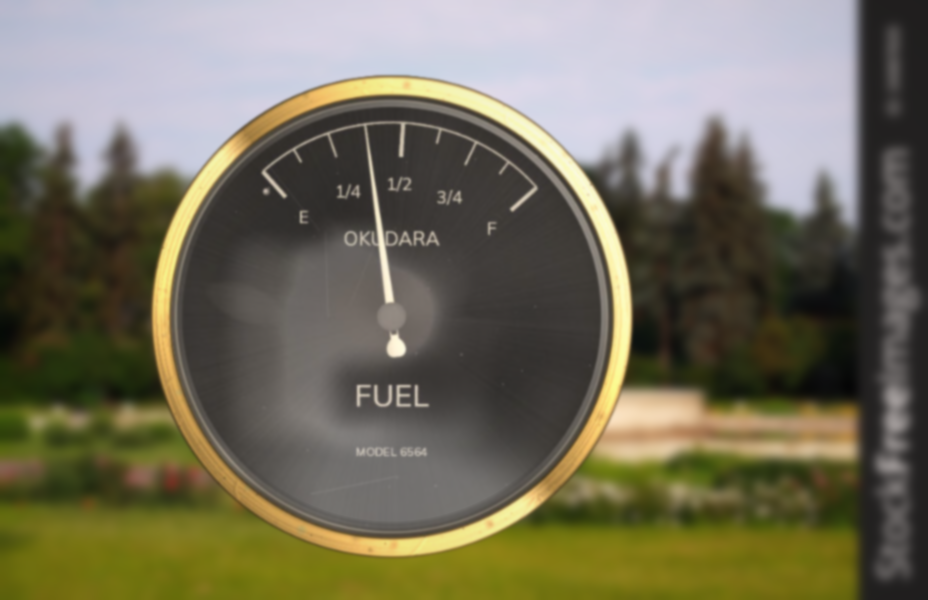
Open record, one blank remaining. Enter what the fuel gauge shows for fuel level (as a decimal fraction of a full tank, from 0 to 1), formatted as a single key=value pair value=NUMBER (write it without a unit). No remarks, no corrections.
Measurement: value=0.375
